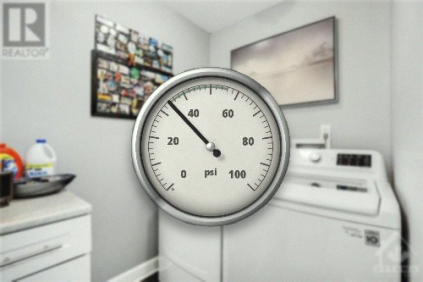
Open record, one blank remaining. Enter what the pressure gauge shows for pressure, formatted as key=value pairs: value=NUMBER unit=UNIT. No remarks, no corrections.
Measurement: value=34 unit=psi
